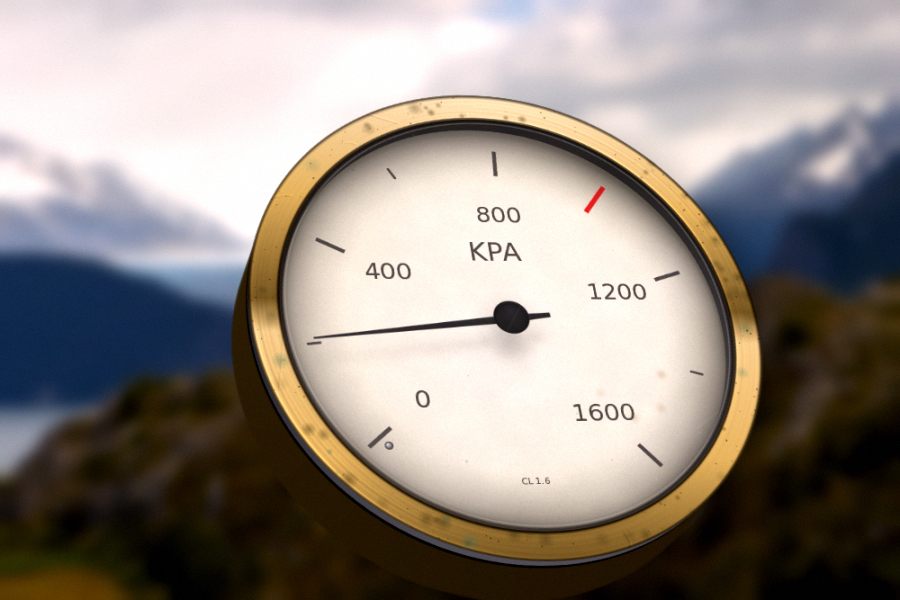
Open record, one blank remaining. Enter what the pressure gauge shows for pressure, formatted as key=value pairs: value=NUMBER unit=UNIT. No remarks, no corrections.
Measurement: value=200 unit=kPa
